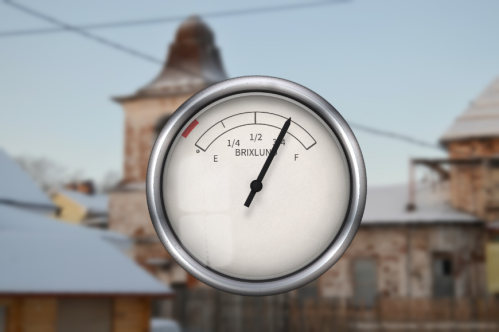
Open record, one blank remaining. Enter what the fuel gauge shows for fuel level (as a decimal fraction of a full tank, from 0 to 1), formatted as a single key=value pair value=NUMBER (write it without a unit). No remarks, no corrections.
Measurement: value=0.75
